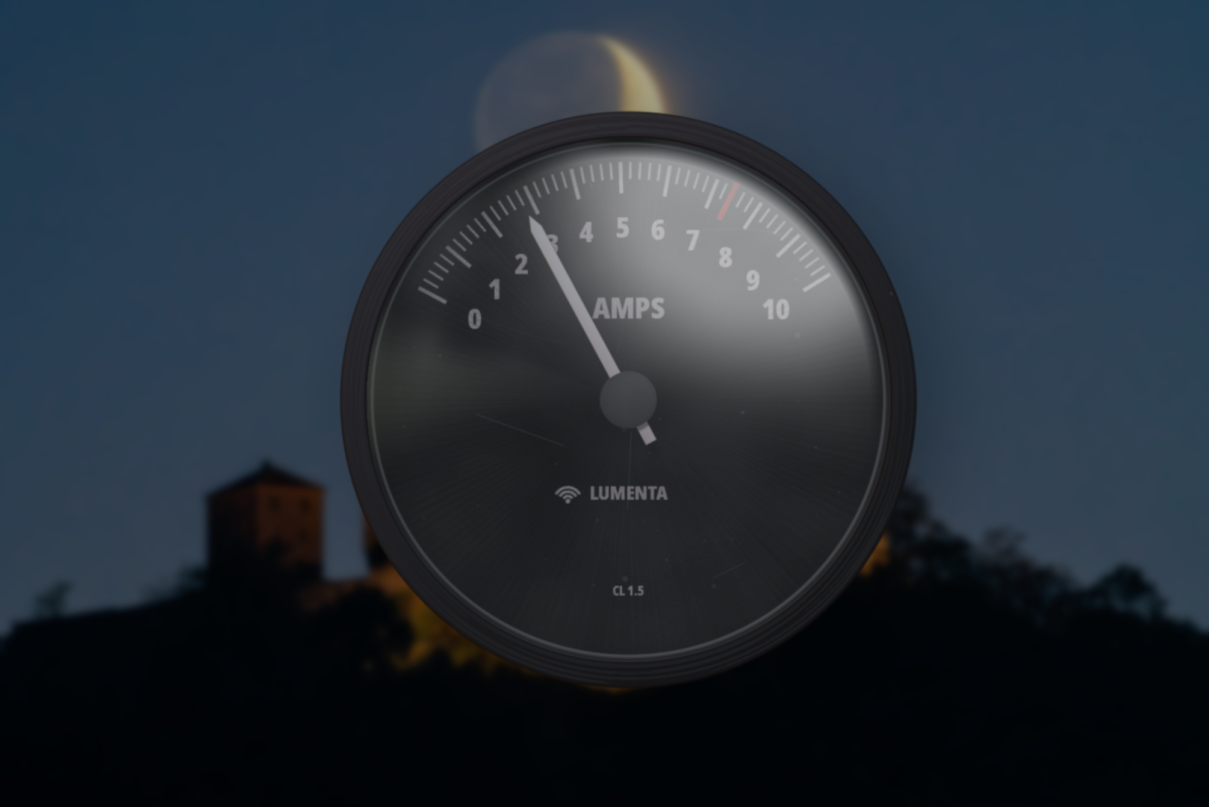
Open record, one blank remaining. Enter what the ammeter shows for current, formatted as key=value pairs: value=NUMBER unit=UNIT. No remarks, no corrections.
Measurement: value=2.8 unit=A
